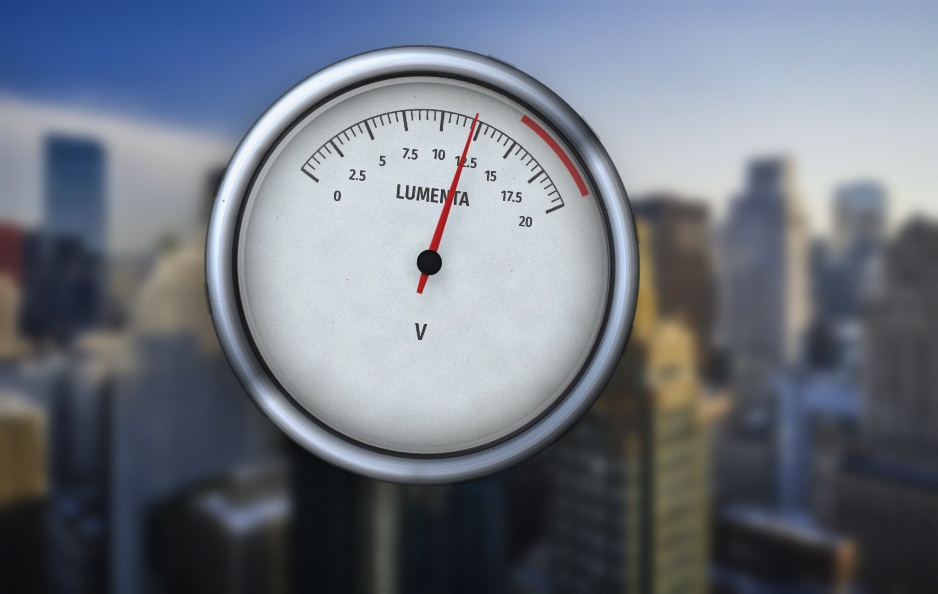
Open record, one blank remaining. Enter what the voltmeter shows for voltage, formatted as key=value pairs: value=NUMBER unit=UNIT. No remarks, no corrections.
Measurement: value=12 unit=V
